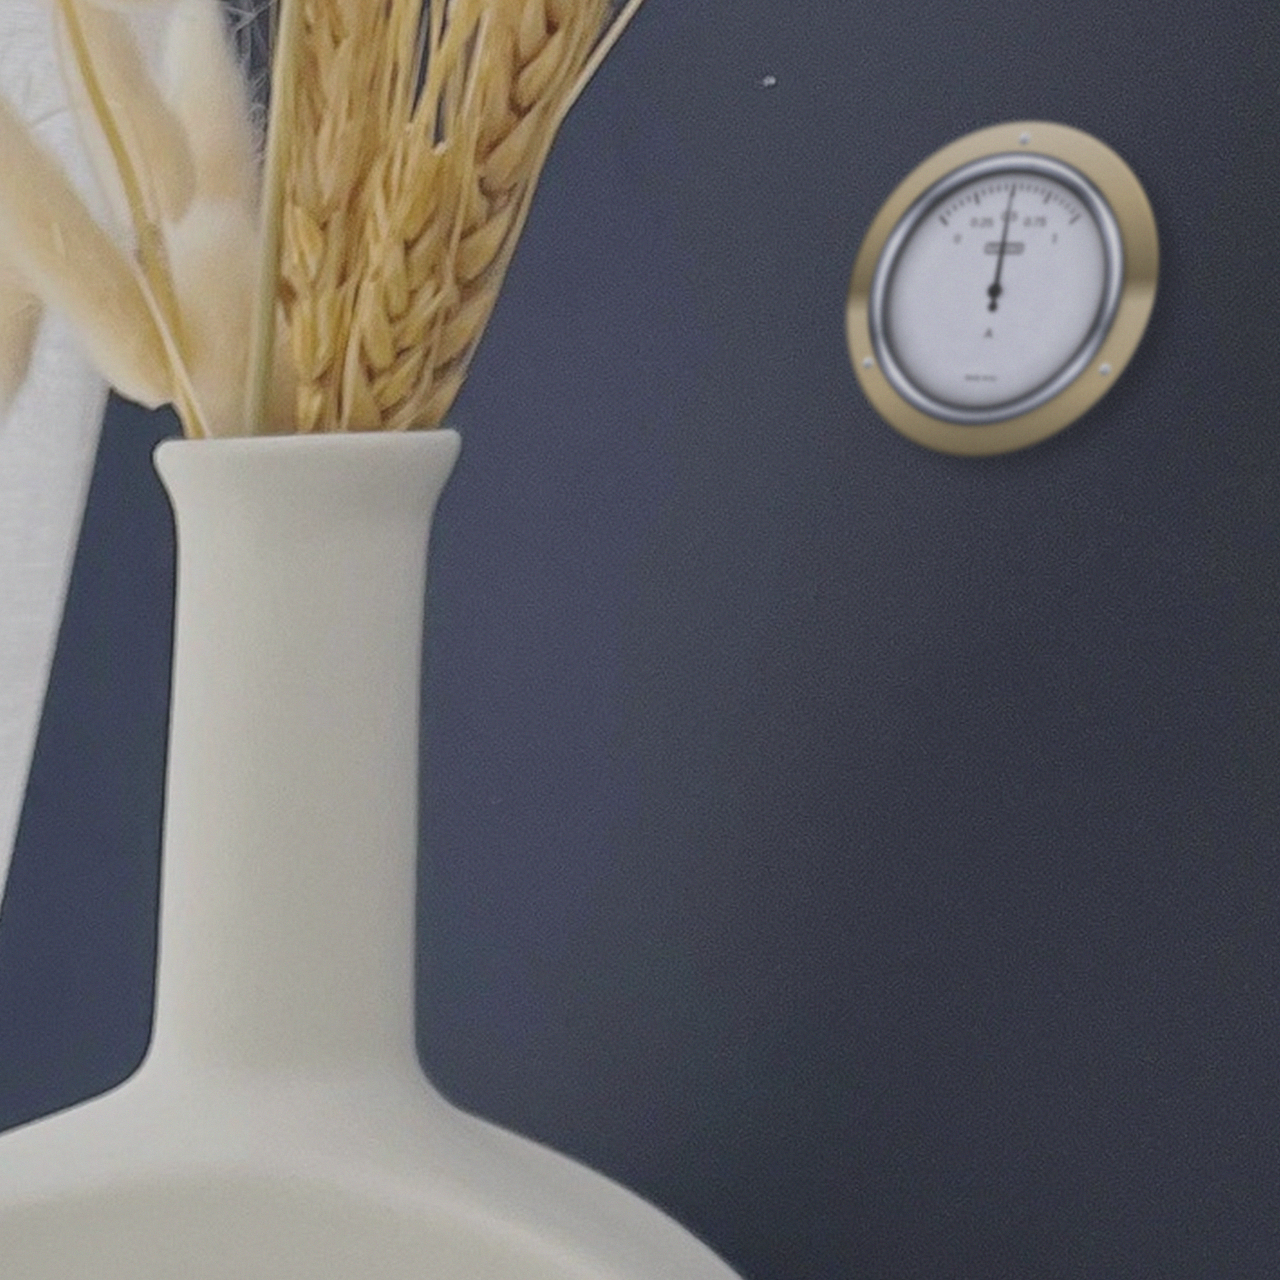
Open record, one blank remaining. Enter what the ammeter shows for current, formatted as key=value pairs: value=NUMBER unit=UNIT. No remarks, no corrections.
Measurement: value=0.5 unit=A
